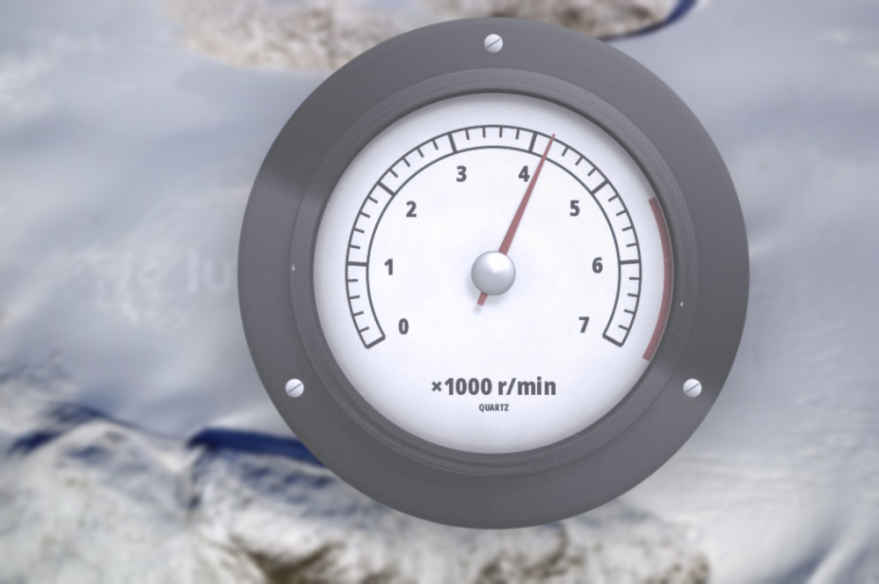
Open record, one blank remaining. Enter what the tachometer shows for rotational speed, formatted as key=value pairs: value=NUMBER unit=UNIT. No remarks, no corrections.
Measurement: value=4200 unit=rpm
